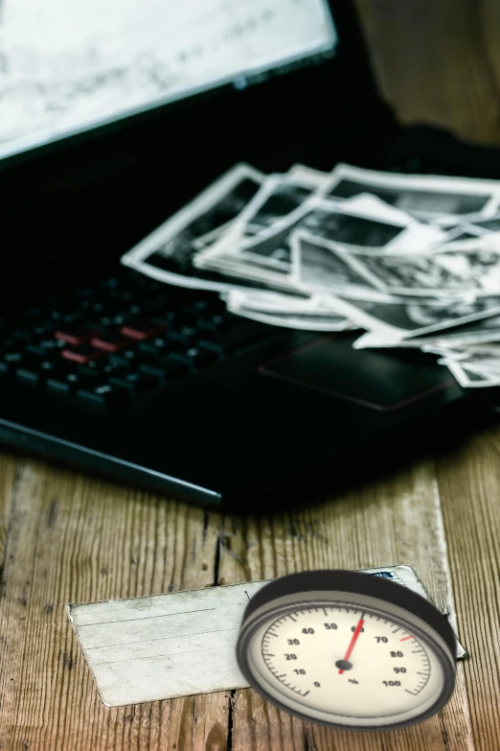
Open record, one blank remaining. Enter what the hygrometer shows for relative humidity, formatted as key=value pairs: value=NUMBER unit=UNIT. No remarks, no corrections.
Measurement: value=60 unit=%
